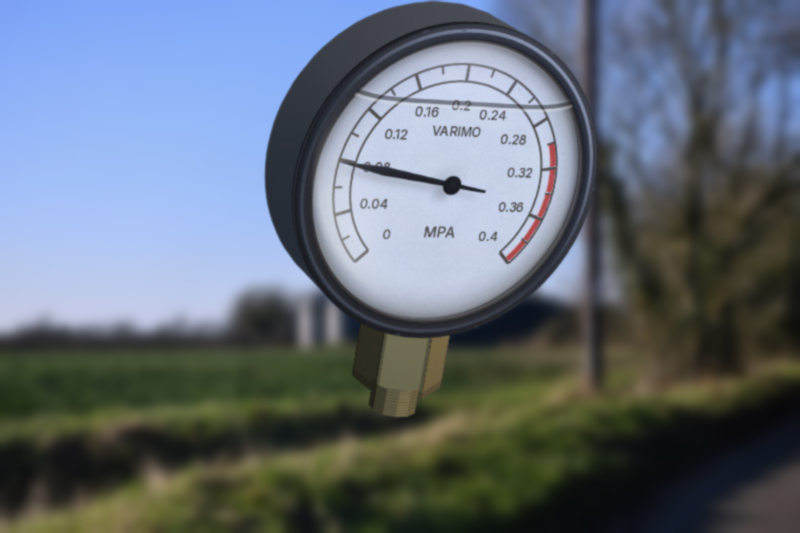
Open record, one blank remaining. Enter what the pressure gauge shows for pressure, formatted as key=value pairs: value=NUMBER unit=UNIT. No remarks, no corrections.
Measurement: value=0.08 unit=MPa
